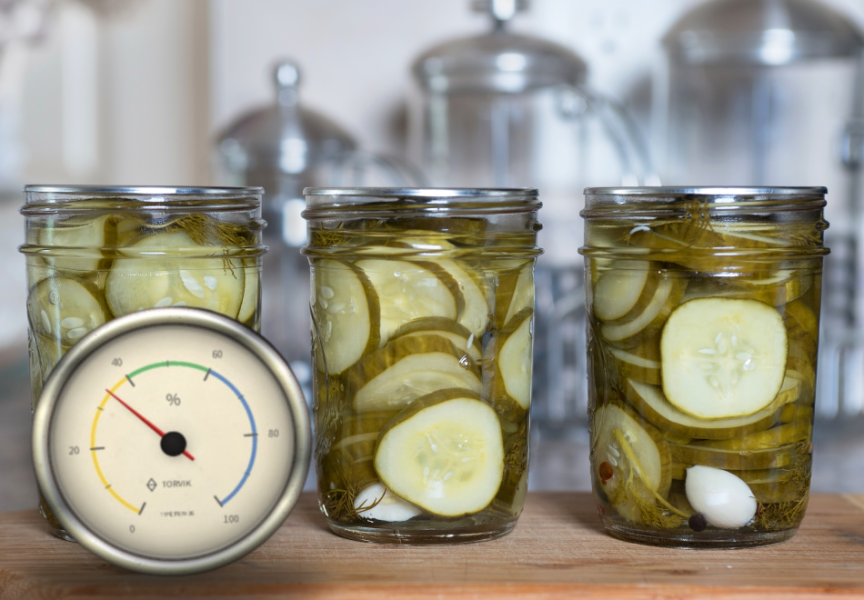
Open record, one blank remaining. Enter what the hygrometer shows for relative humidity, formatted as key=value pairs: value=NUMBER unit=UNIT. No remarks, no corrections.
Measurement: value=35 unit=%
